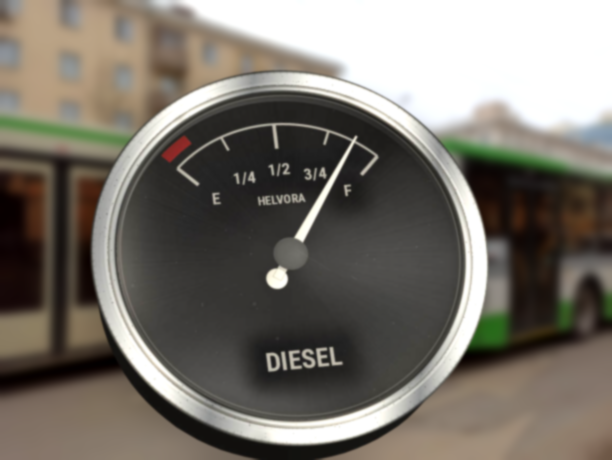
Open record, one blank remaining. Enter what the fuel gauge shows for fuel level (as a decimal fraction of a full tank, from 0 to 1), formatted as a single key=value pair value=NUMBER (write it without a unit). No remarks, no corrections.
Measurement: value=0.875
